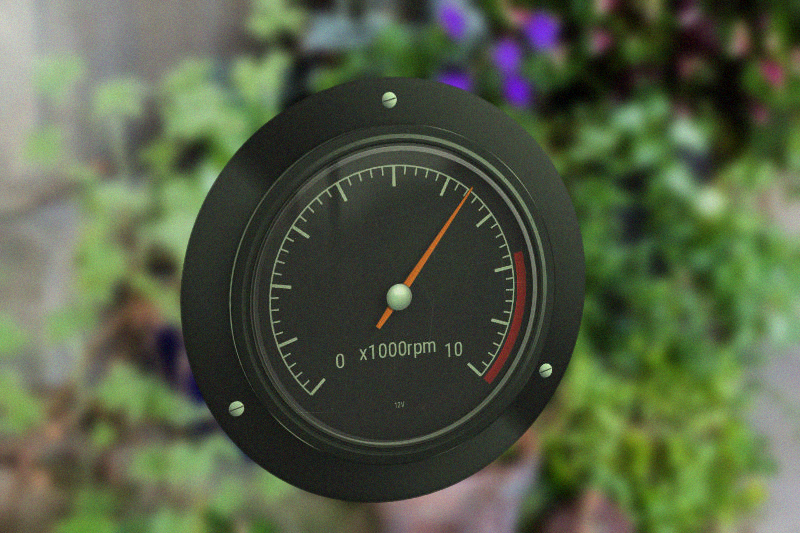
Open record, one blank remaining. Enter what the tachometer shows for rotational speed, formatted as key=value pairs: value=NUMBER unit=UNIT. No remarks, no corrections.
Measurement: value=6400 unit=rpm
